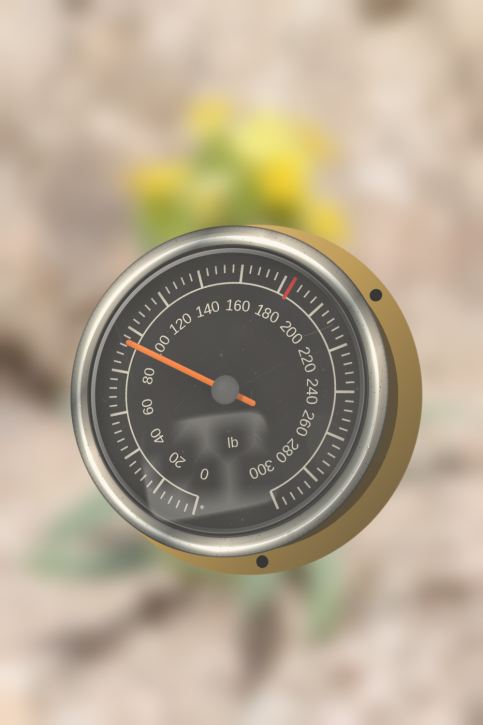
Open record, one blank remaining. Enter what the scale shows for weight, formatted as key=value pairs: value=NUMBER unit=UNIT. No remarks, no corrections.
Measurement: value=94 unit=lb
